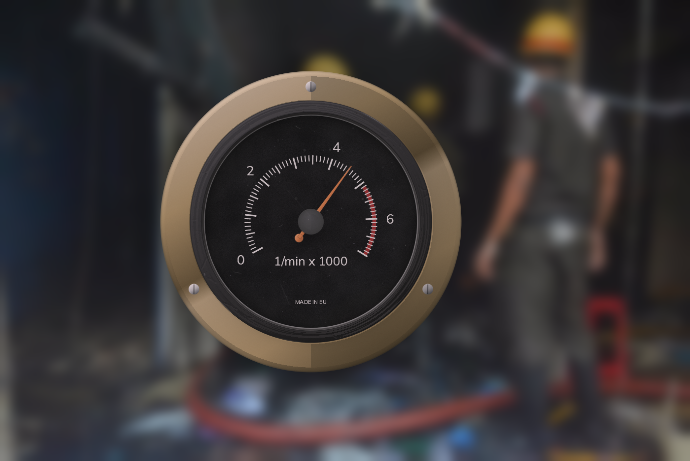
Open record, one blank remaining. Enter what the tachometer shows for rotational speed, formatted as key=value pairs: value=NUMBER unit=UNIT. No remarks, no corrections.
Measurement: value=4500 unit=rpm
